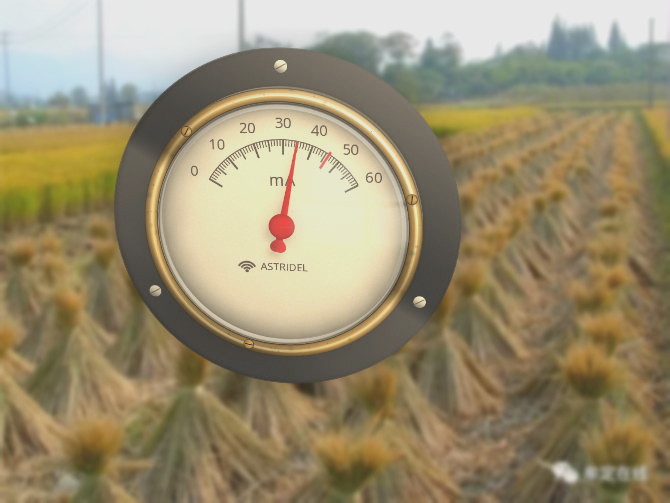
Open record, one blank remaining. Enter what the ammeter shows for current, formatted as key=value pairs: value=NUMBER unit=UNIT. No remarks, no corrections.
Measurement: value=35 unit=mA
